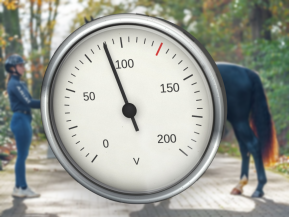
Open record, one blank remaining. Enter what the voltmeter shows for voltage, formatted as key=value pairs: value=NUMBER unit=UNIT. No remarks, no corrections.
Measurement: value=90 unit=V
